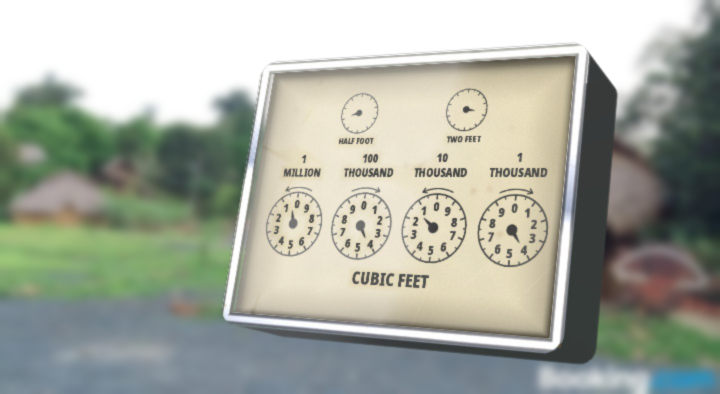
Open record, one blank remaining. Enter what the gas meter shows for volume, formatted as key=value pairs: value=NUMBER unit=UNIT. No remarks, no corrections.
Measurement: value=41400 unit=ft³
